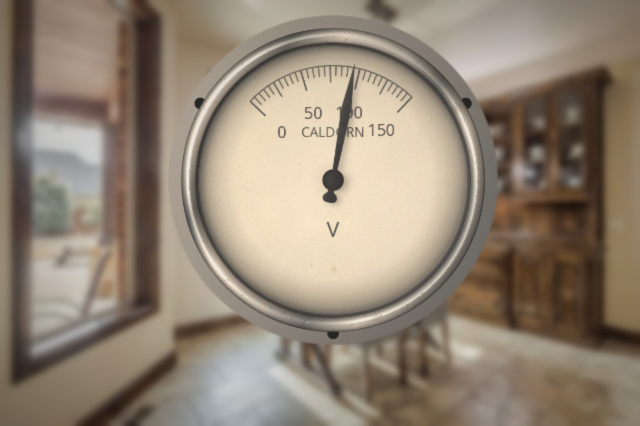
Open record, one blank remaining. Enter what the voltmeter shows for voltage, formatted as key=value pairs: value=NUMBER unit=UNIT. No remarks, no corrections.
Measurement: value=95 unit=V
